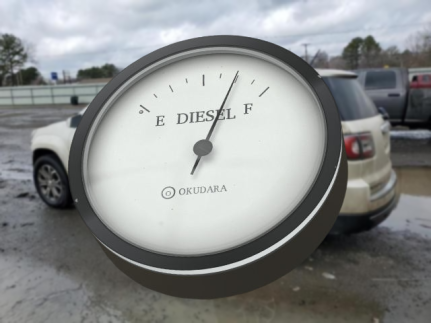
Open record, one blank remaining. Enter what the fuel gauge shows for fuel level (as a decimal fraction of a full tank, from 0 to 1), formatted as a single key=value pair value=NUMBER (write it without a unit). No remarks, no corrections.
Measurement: value=0.75
